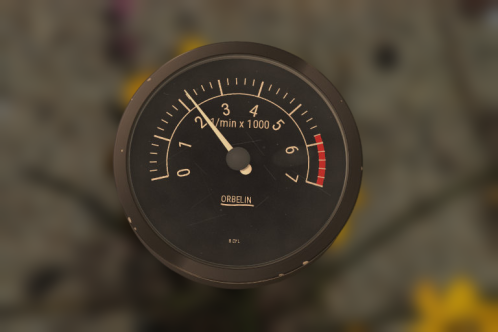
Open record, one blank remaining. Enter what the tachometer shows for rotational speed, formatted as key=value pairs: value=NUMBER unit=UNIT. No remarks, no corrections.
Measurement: value=2200 unit=rpm
